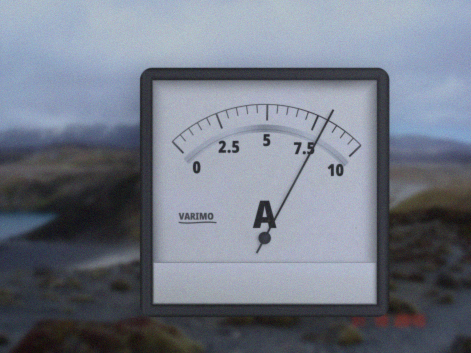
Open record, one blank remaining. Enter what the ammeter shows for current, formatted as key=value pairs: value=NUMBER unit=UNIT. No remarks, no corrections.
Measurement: value=8 unit=A
